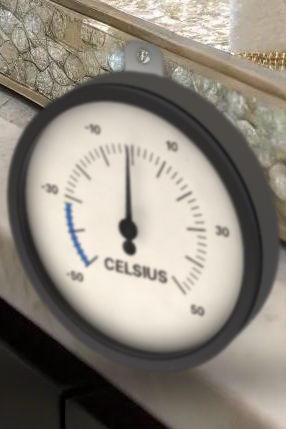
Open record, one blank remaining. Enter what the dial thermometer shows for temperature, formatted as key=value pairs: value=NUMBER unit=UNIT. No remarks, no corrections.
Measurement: value=0 unit=°C
